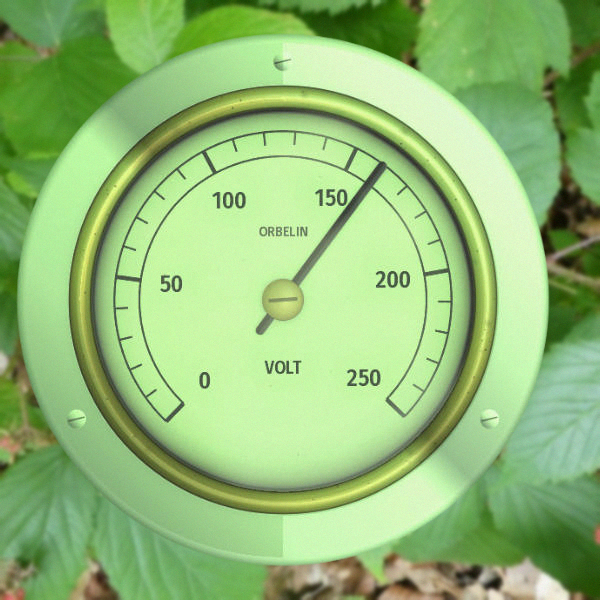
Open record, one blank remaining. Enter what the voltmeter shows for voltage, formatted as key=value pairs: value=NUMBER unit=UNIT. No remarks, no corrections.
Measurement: value=160 unit=V
